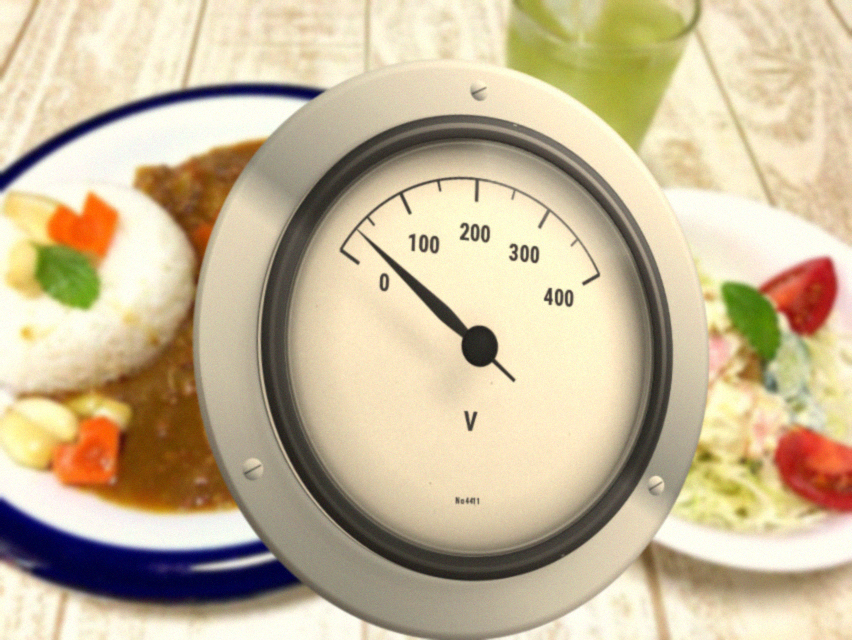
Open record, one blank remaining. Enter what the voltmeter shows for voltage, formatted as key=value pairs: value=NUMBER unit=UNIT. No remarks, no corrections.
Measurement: value=25 unit=V
